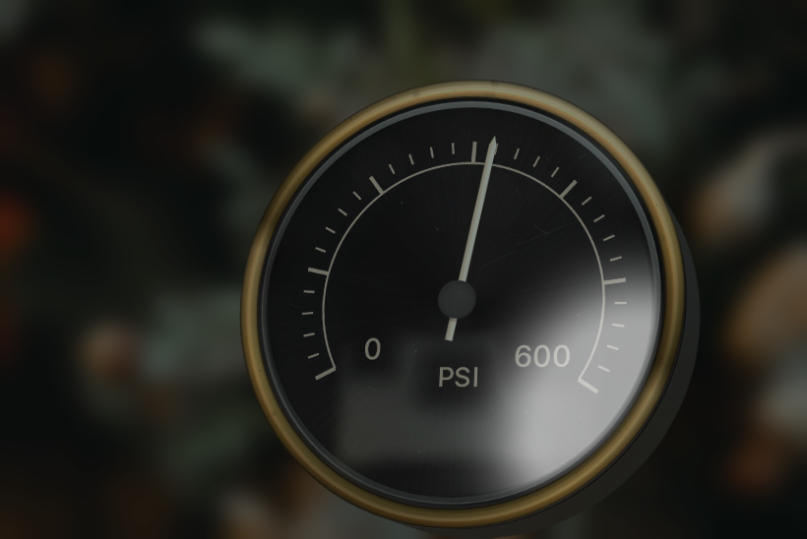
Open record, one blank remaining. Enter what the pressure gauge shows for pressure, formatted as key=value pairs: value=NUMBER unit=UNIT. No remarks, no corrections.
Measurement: value=320 unit=psi
